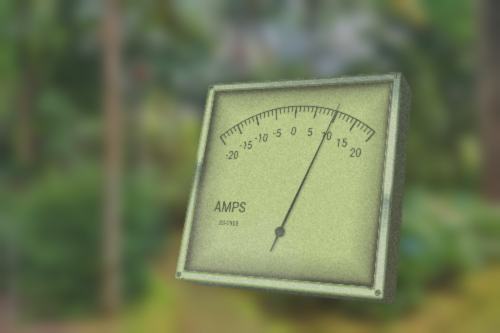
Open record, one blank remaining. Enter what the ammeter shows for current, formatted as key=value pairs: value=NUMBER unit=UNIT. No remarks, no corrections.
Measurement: value=10 unit=A
